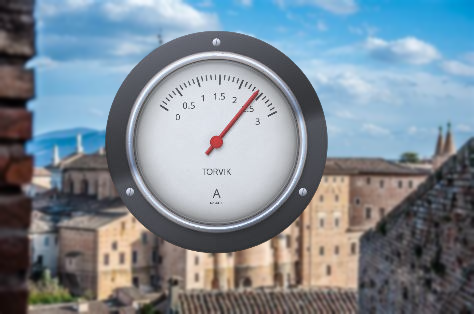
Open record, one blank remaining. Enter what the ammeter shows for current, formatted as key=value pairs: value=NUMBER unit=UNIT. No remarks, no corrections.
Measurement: value=2.4 unit=A
